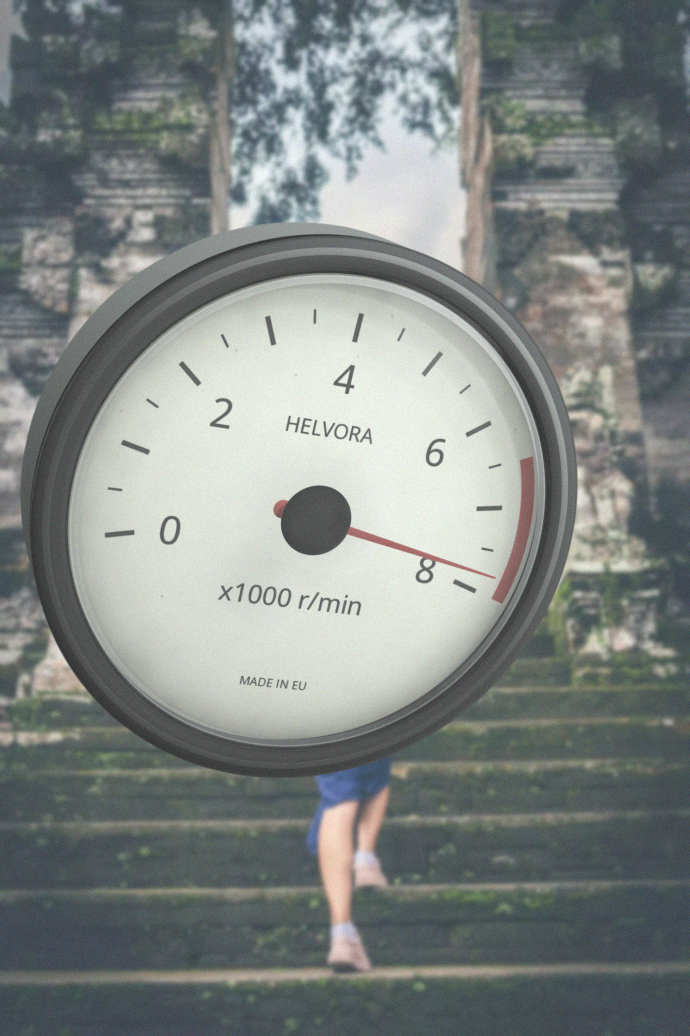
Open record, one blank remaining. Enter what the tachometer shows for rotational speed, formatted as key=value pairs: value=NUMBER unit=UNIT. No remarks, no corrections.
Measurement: value=7750 unit=rpm
